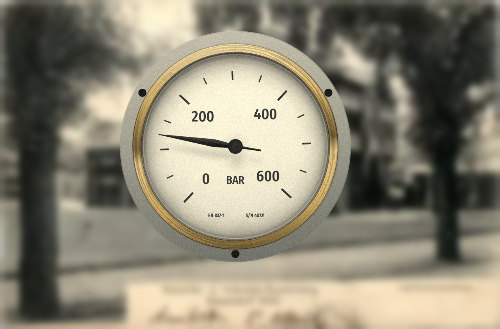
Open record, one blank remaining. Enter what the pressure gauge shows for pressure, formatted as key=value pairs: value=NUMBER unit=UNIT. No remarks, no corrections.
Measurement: value=125 unit=bar
